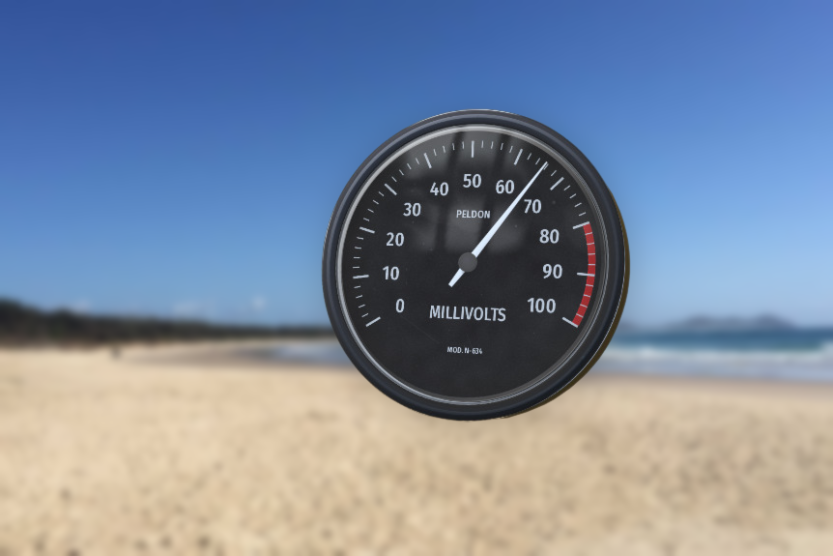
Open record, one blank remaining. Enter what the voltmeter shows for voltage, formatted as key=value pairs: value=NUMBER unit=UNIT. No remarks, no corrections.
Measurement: value=66 unit=mV
